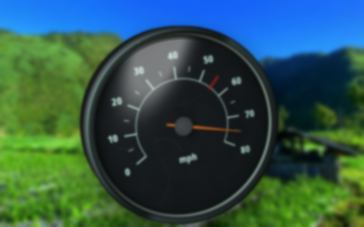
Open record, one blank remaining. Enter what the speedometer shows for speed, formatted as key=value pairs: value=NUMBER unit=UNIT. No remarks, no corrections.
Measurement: value=75 unit=mph
